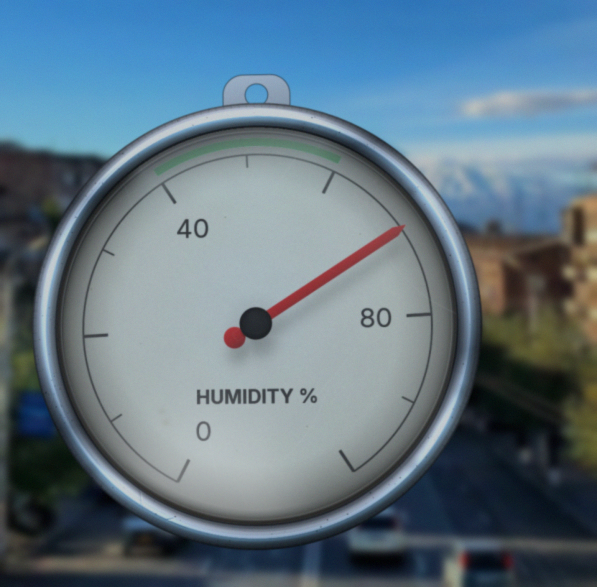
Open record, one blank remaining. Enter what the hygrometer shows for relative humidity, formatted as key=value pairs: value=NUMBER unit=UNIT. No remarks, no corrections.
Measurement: value=70 unit=%
